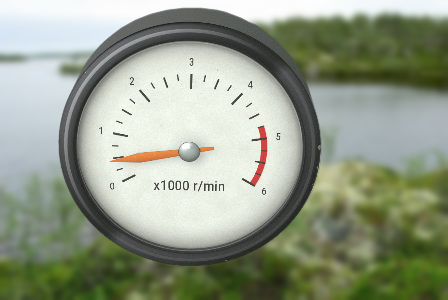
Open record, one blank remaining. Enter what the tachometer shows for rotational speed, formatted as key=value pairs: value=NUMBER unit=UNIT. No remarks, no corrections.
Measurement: value=500 unit=rpm
